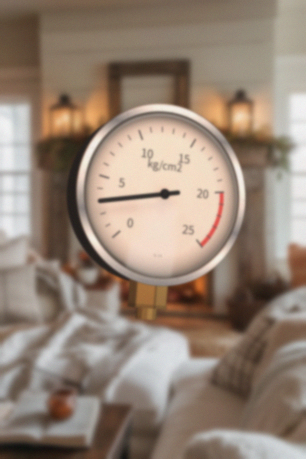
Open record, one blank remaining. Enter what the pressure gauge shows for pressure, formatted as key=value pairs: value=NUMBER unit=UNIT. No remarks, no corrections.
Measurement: value=3 unit=kg/cm²
